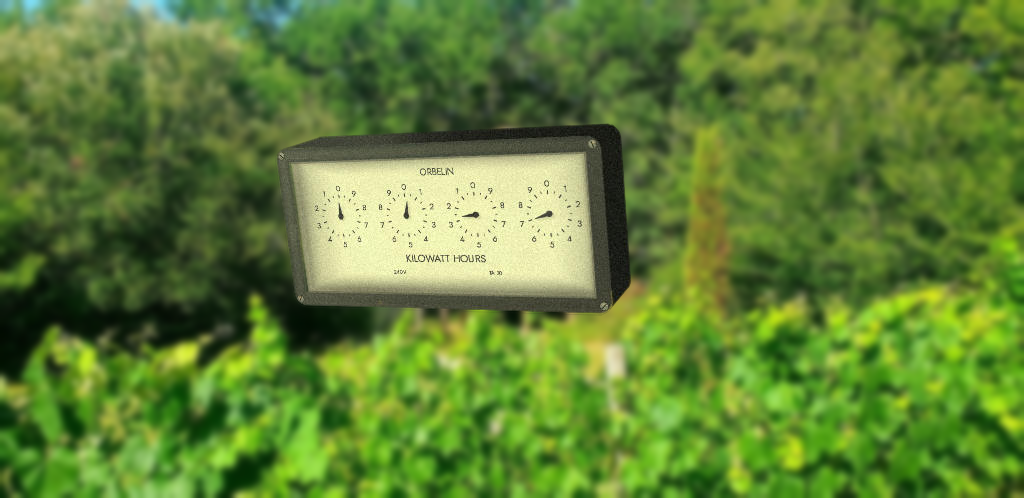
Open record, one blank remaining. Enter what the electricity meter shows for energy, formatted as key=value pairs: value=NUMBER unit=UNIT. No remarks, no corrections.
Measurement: value=27 unit=kWh
